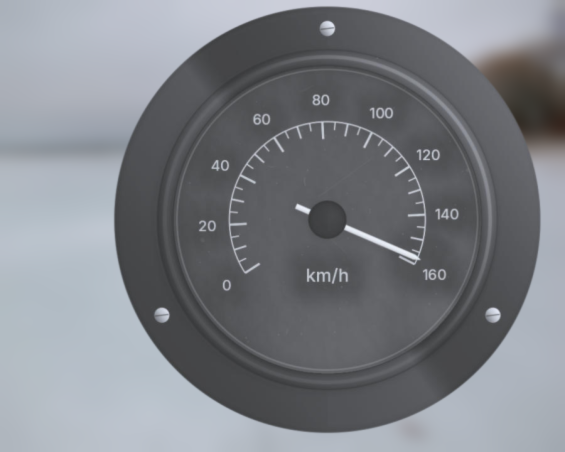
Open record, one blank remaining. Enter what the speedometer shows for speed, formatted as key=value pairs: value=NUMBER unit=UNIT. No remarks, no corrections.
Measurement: value=157.5 unit=km/h
